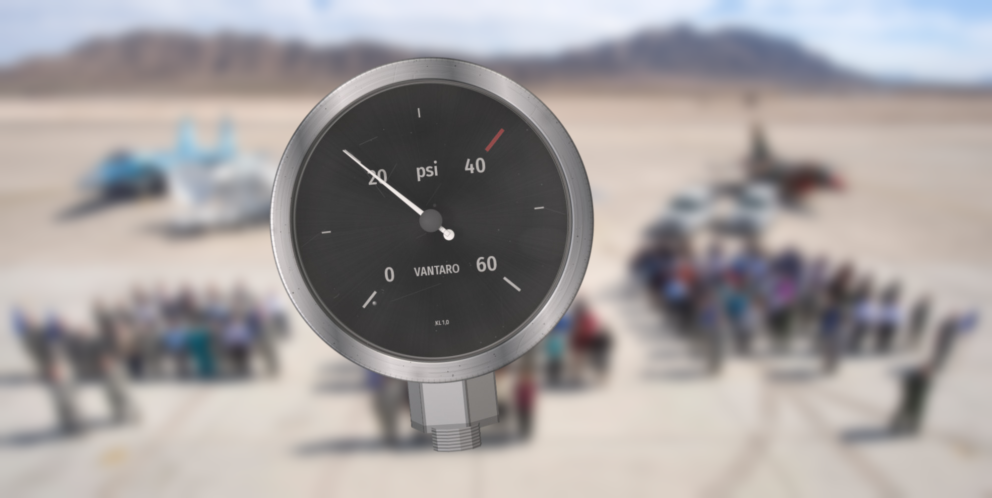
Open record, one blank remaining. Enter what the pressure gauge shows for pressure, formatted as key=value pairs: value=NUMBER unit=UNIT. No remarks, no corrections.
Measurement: value=20 unit=psi
